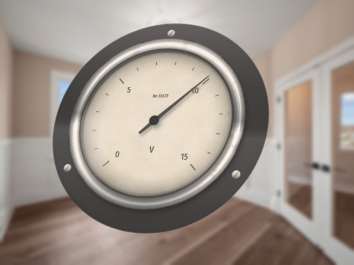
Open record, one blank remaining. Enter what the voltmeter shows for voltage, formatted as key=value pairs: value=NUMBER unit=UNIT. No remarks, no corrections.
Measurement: value=10 unit=V
